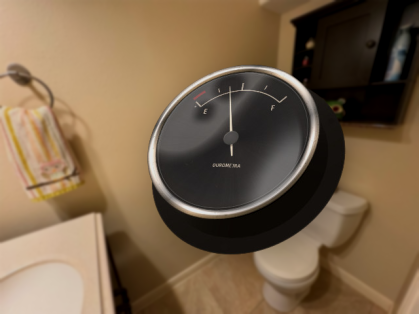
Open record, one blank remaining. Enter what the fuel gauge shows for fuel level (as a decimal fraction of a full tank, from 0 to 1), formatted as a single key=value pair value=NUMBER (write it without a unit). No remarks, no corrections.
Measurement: value=0.375
